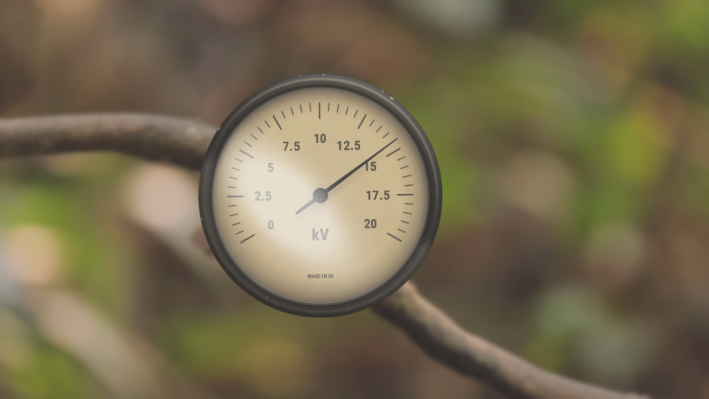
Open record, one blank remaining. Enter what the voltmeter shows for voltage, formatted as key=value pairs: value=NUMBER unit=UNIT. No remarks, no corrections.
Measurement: value=14.5 unit=kV
